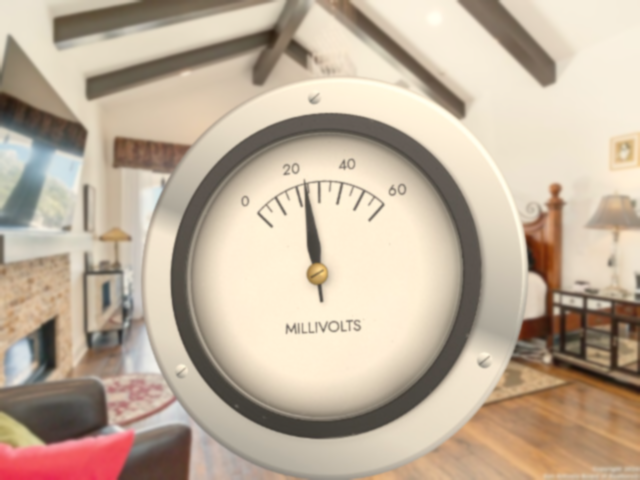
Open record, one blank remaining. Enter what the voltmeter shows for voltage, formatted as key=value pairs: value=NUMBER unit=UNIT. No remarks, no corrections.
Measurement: value=25 unit=mV
